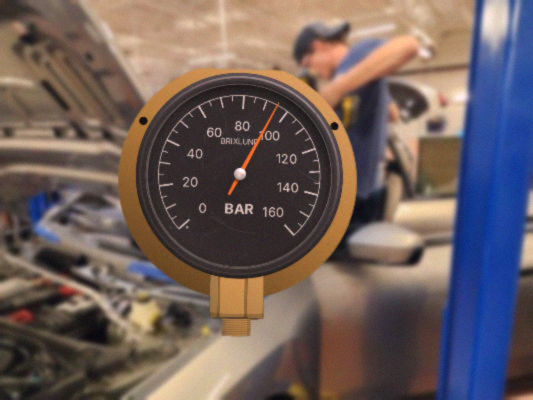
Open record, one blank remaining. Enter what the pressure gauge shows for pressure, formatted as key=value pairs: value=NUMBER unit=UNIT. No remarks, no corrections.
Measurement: value=95 unit=bar
